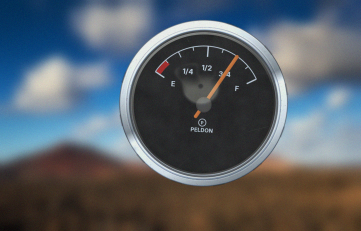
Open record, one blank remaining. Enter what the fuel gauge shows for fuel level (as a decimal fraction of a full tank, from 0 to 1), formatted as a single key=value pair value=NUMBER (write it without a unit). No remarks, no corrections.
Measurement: value=0.75
